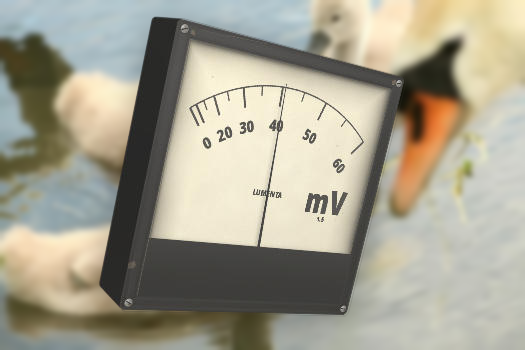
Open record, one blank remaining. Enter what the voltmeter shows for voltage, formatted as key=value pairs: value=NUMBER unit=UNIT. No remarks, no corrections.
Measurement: value=40 unit=mV
